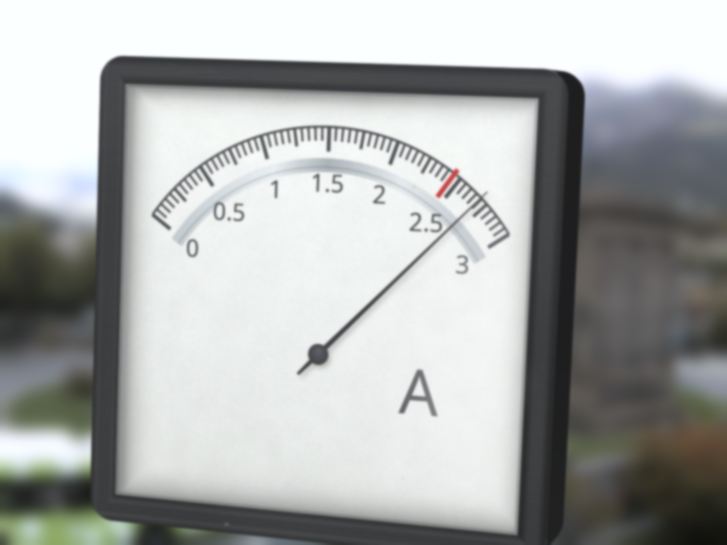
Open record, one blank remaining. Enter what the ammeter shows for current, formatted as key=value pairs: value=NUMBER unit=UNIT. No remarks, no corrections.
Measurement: value=2.7 unit=A
